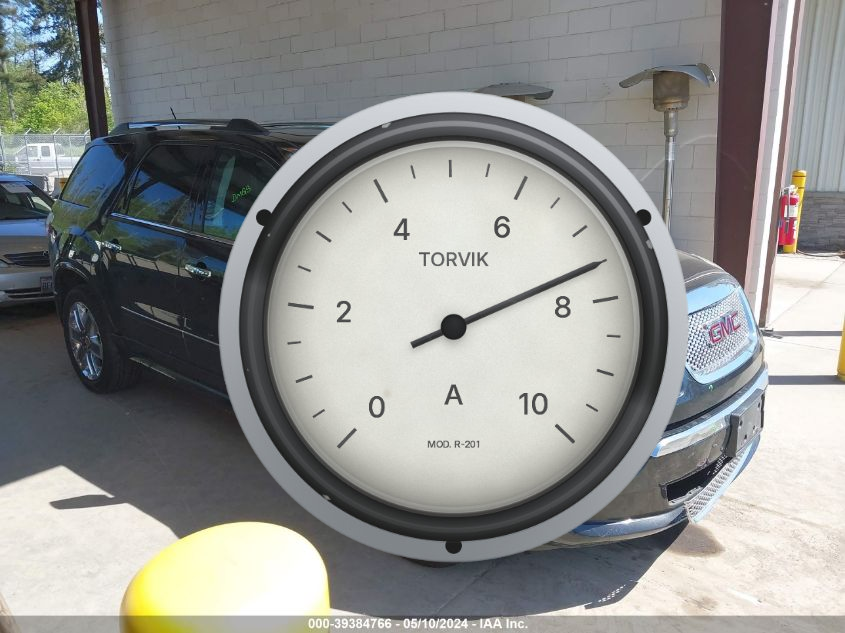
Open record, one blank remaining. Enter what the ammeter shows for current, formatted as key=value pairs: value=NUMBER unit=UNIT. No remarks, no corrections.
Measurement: value=7.5 unit=A
